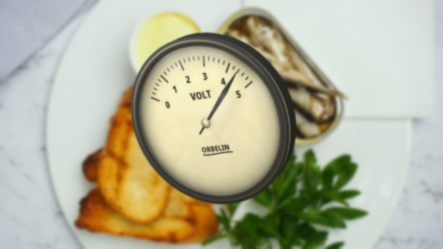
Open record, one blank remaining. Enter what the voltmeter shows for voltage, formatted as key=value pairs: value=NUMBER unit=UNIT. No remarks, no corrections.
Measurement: value=4.4 unit=V
